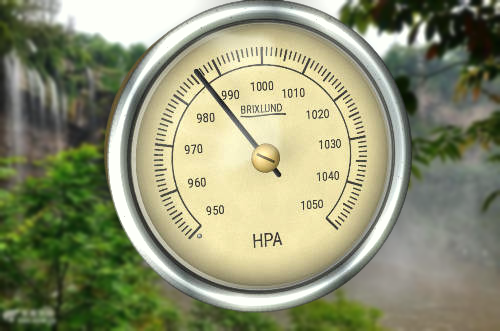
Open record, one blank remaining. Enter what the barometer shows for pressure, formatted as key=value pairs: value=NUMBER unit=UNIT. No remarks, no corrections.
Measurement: value=986 unit=hPa
